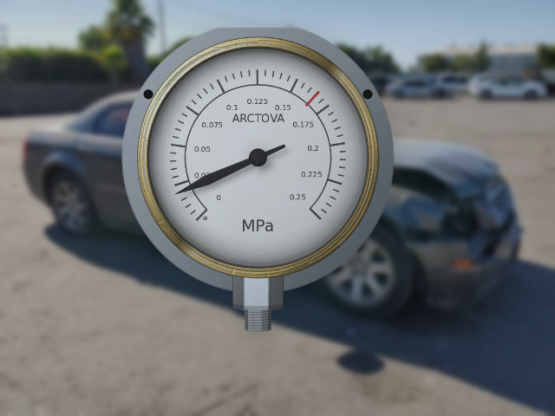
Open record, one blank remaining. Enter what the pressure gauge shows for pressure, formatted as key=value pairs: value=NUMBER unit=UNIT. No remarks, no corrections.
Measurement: value=0.02 unit=MPa
